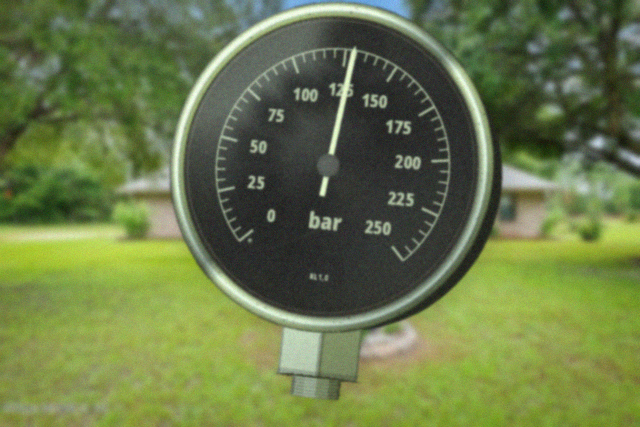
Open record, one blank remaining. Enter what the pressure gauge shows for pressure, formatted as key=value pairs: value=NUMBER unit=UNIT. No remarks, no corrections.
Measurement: value=130 unit=bar
